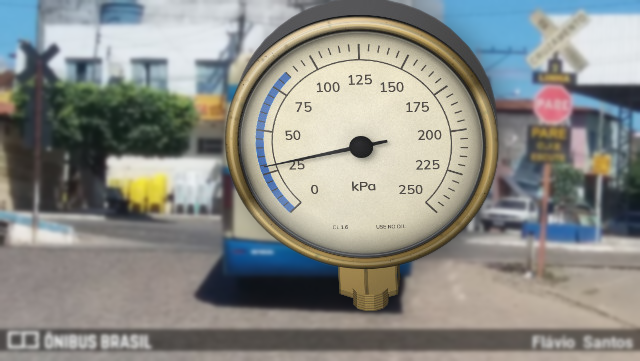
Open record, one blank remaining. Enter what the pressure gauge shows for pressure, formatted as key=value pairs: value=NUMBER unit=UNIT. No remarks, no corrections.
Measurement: value=30 unit=kPa
